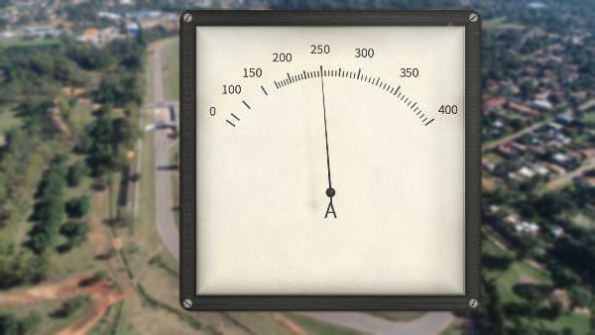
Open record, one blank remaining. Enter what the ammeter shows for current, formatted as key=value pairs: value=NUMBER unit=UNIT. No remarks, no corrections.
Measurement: value=250 unit=A
